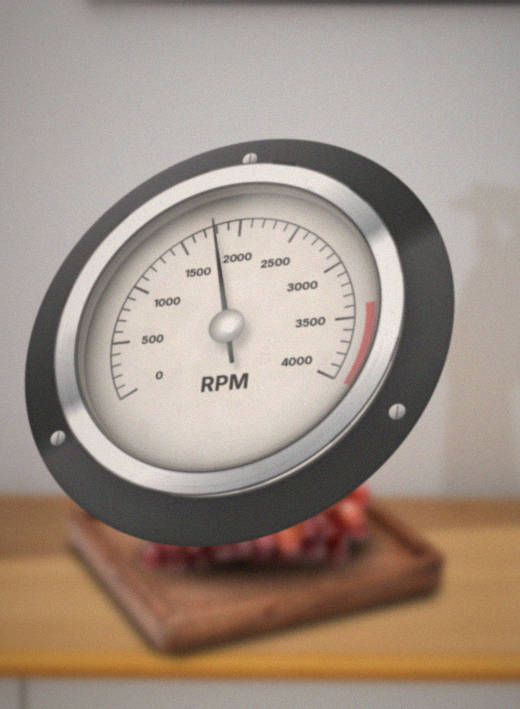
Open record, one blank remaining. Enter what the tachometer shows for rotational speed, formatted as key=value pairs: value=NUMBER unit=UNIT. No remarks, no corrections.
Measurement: value=1800 unit=rpm
